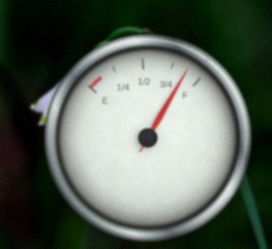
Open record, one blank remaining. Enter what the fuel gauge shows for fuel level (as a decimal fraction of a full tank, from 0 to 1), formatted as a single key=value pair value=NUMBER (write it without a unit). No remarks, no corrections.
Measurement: value=0.875
